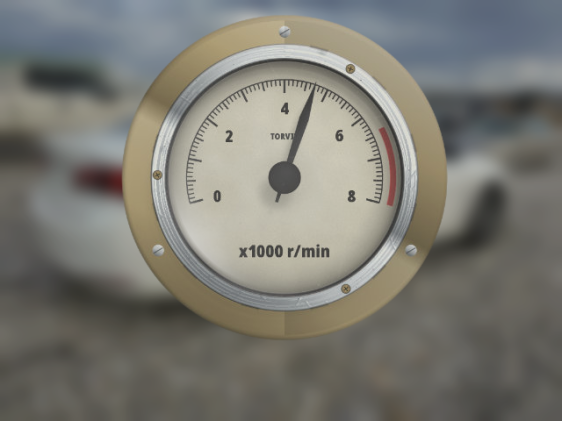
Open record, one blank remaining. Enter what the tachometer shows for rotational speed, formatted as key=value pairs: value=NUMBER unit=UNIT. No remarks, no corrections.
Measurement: value=4700 unit=rpm
